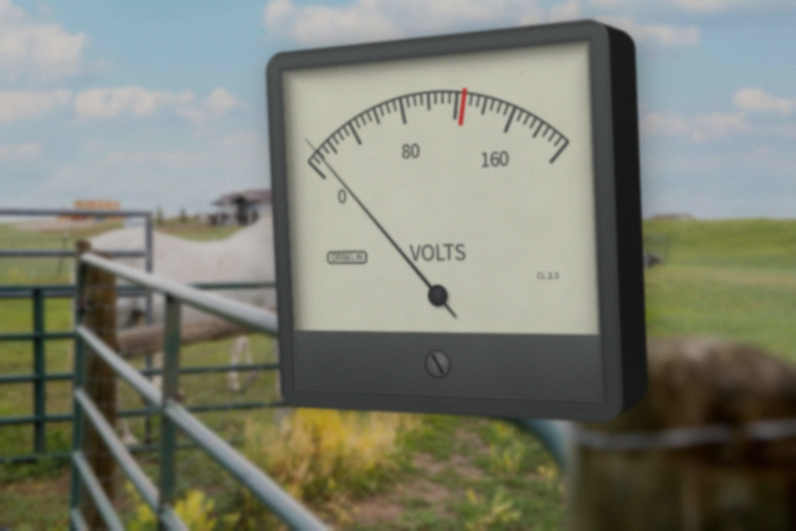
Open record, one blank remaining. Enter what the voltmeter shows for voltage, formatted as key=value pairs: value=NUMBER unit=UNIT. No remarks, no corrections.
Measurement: value=10 unit=V
